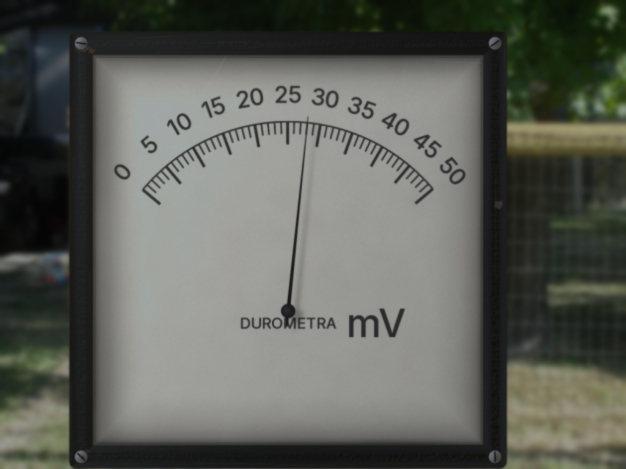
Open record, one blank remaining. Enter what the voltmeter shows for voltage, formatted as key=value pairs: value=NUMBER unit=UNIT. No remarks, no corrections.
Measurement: value=28 unit=mV
